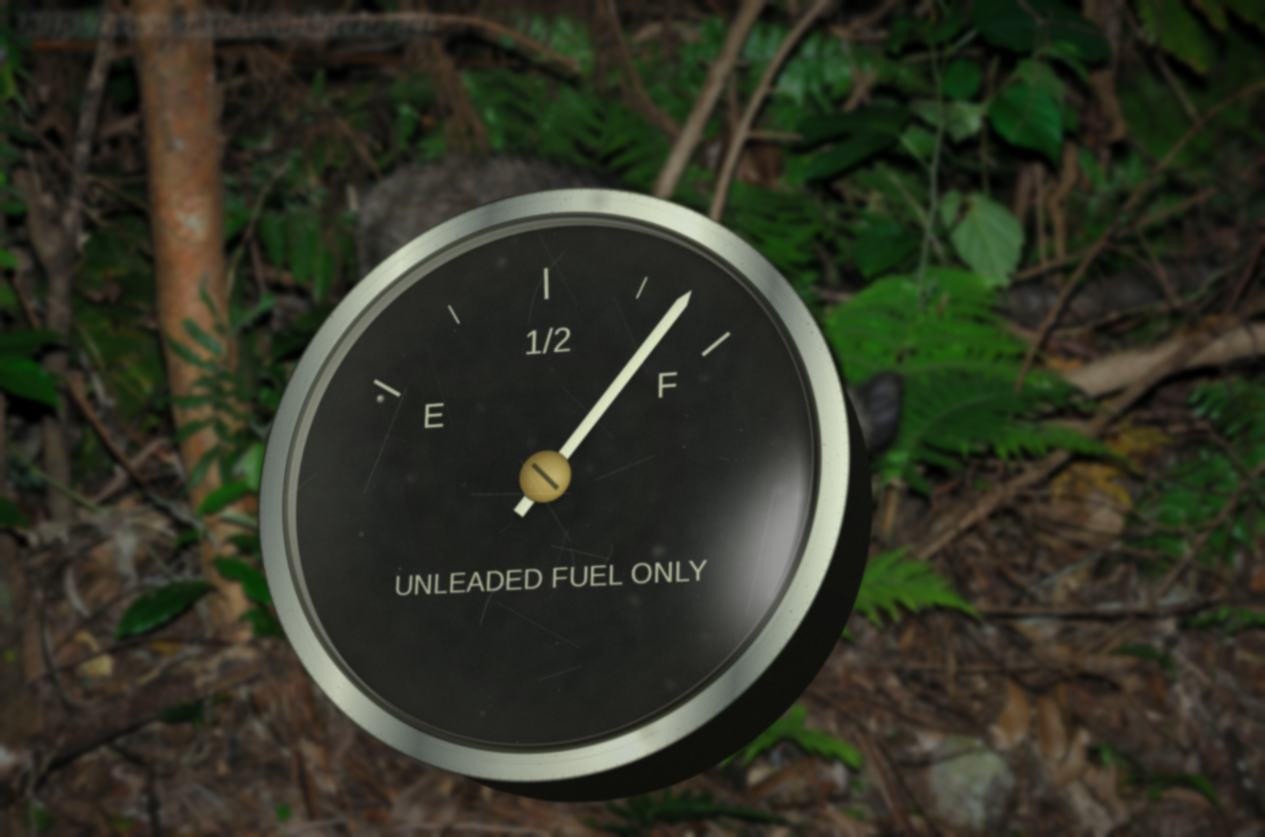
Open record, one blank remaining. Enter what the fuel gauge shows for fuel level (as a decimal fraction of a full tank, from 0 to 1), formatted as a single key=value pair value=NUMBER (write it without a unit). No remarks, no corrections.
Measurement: value=0.875
